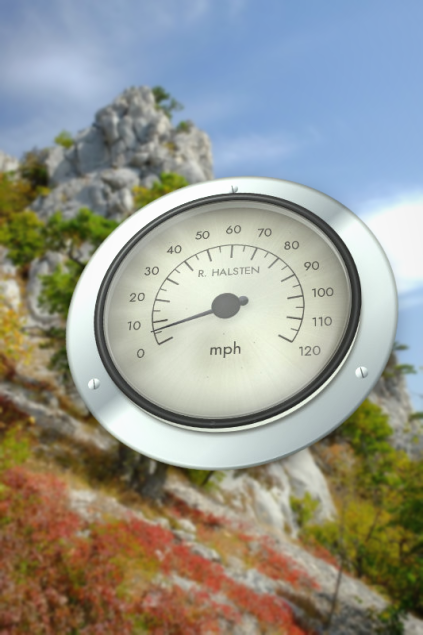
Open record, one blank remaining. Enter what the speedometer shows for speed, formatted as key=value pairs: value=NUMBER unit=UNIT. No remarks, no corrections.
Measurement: value=5 unit=mph
